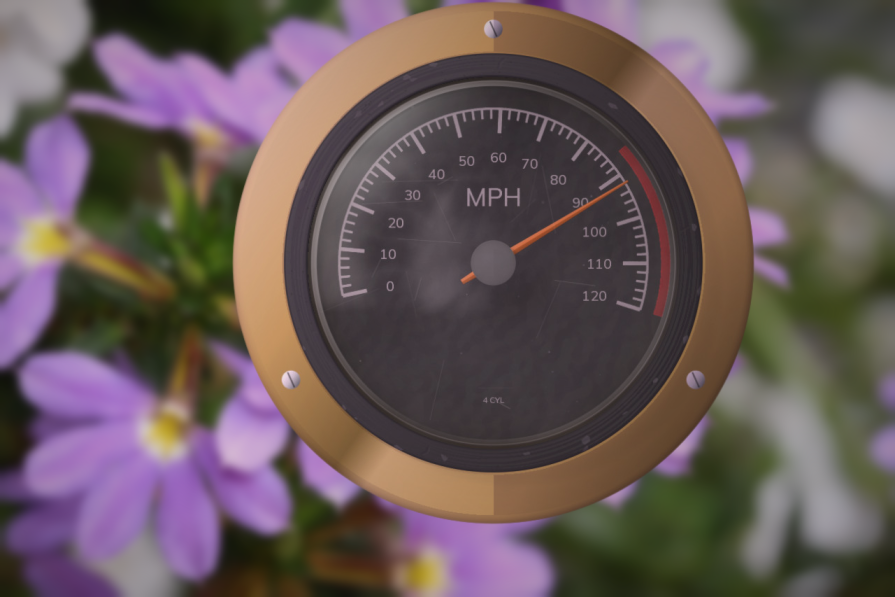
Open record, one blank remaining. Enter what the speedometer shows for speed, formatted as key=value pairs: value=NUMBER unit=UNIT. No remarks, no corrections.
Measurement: value=92 unit=mph
